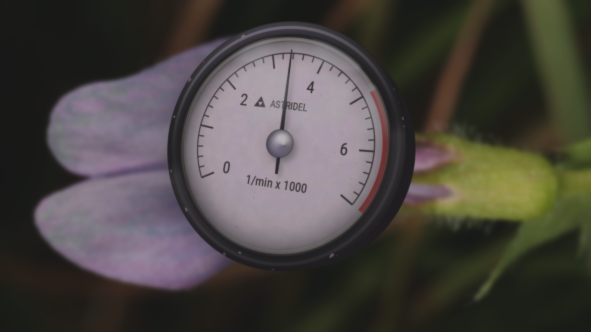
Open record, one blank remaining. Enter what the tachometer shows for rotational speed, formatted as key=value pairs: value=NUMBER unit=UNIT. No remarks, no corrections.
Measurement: value=3400 unit=rpm
